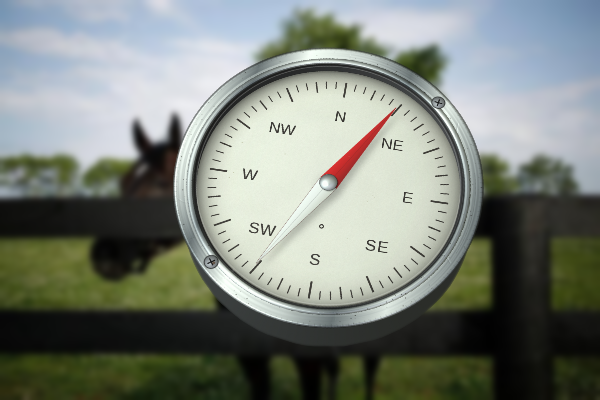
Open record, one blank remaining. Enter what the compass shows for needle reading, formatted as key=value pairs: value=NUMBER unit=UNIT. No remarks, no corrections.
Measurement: value=30 unit=°
